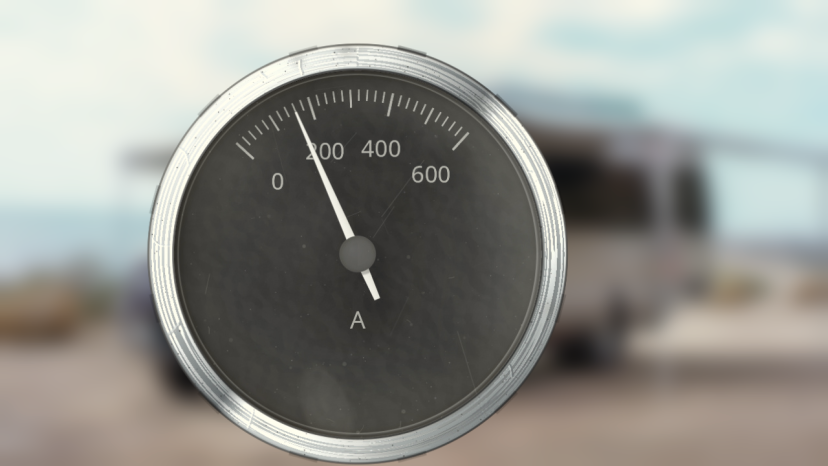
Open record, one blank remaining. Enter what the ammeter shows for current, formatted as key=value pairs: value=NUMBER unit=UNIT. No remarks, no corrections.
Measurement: value=160 unit=A
